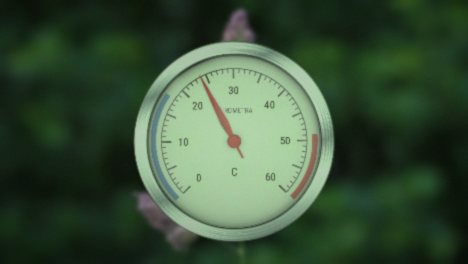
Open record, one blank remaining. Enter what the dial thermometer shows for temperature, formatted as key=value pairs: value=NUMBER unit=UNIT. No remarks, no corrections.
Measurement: value=24 unit=°C
